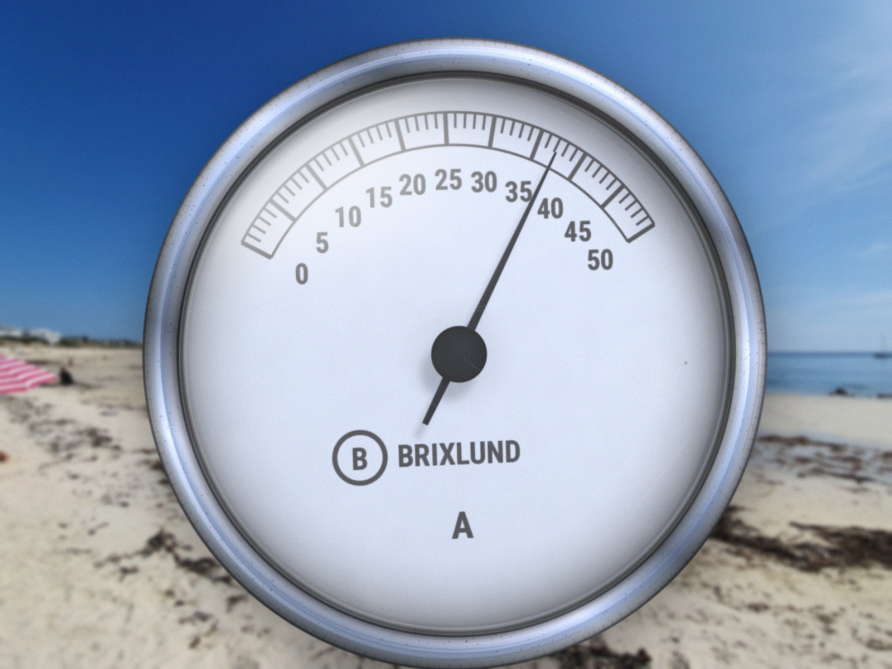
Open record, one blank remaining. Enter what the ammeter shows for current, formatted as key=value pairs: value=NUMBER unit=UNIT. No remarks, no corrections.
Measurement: value=37 unit=A
